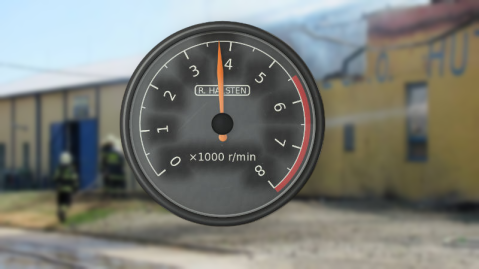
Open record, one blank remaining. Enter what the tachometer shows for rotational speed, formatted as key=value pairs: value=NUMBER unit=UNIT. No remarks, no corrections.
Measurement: value=3750 unit=rpm
